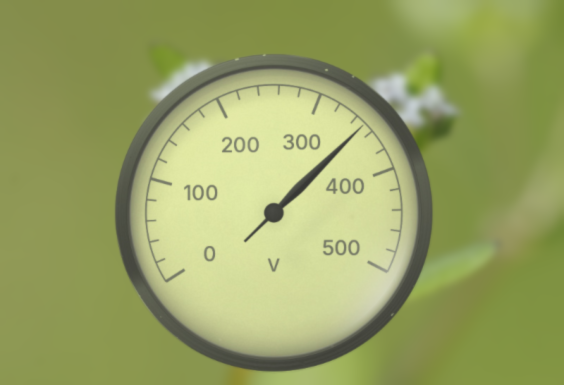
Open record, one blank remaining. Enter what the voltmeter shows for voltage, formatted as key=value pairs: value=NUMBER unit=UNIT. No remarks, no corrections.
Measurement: value=350 unit=V
